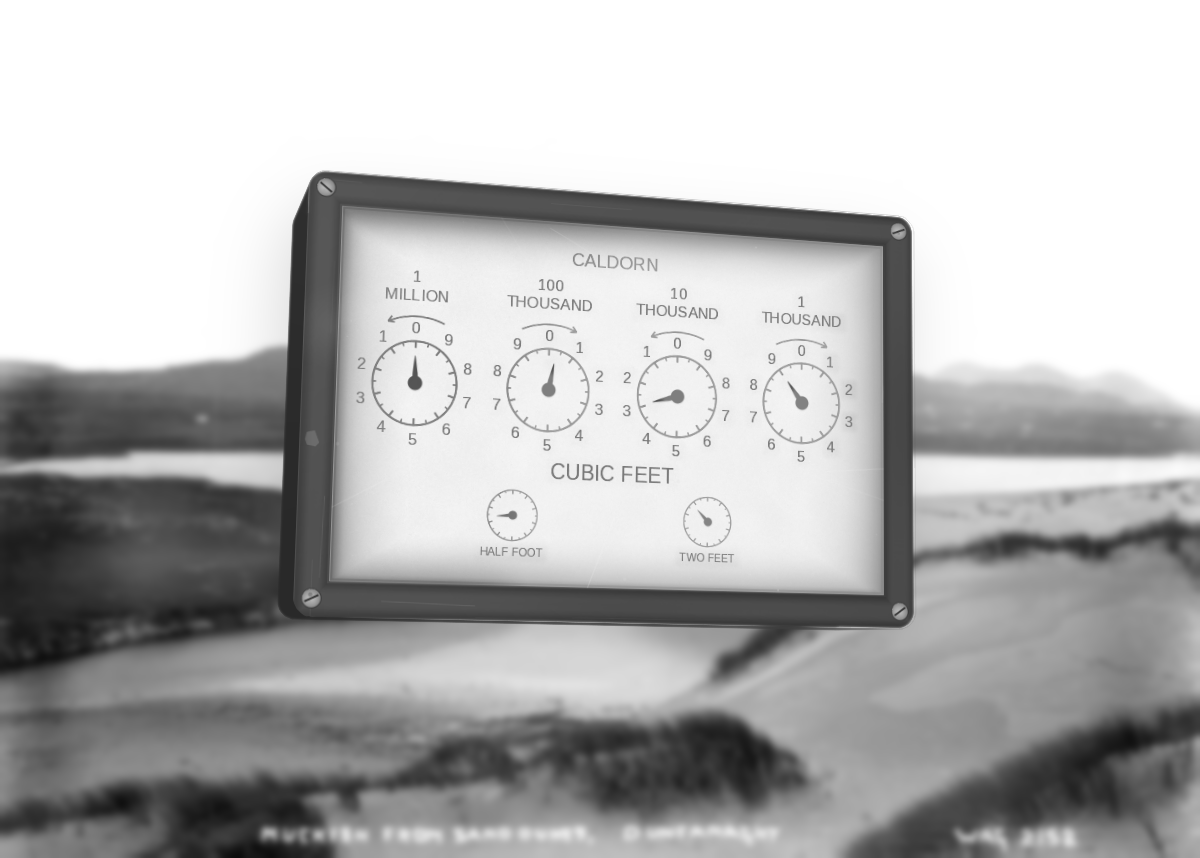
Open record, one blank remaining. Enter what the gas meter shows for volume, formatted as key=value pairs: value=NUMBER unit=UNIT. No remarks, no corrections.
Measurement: value=2900 unit=ft³
